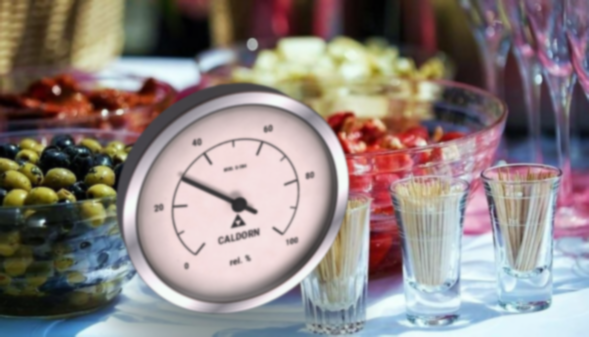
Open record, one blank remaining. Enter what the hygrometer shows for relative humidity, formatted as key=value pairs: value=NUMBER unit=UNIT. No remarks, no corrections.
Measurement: value=30 unit=%
